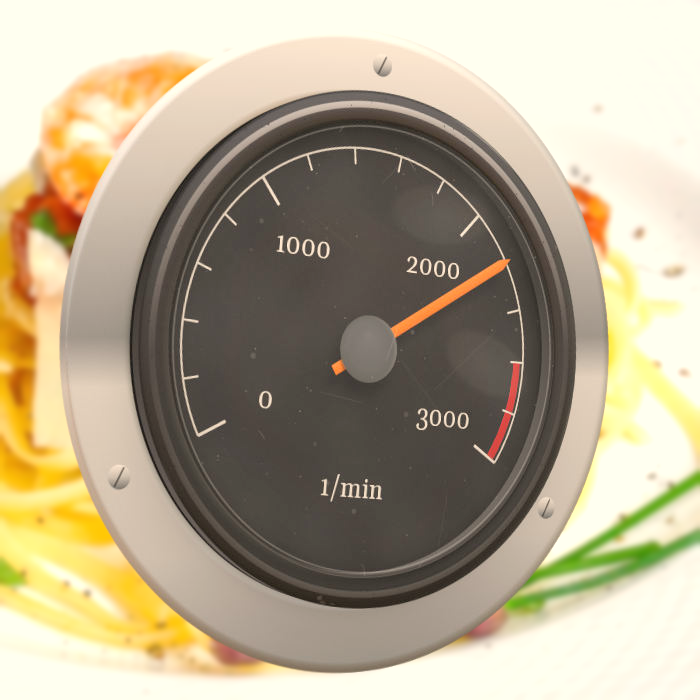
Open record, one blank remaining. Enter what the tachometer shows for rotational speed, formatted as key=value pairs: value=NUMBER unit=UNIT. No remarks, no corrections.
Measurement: value=2200 unit=rpm
